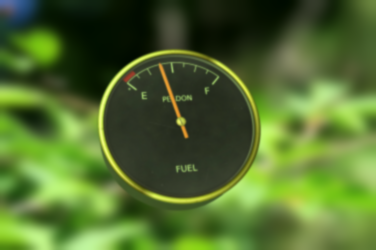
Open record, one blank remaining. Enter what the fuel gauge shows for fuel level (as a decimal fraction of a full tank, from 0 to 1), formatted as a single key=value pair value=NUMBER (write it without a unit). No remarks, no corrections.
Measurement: value=0.375
